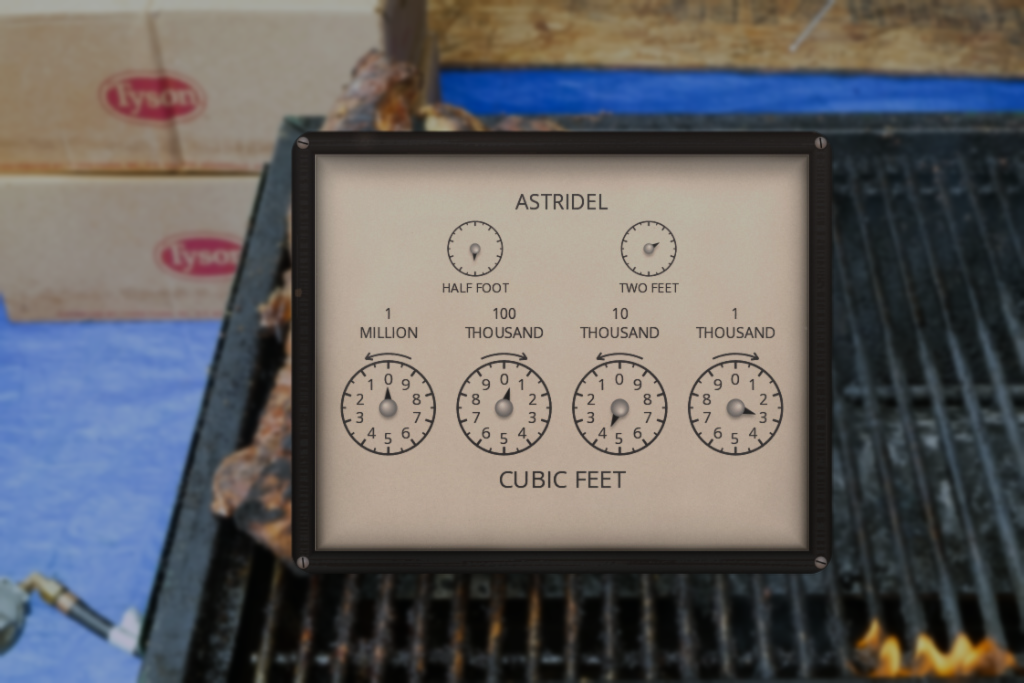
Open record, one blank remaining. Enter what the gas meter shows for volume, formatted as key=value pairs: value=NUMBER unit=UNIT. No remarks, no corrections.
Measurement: value=4300 unit=ft³
